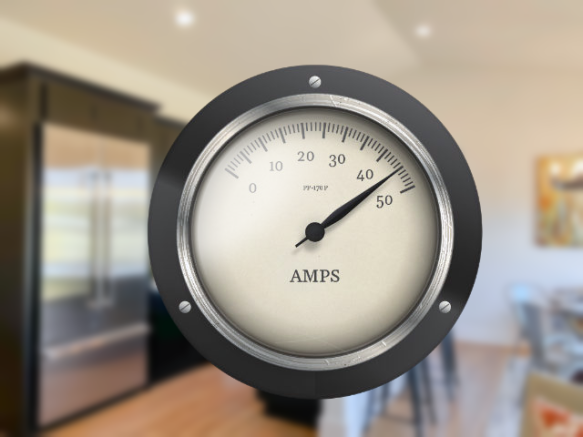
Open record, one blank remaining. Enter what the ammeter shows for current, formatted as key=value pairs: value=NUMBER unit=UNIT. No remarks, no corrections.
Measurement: value=45 unit=A
